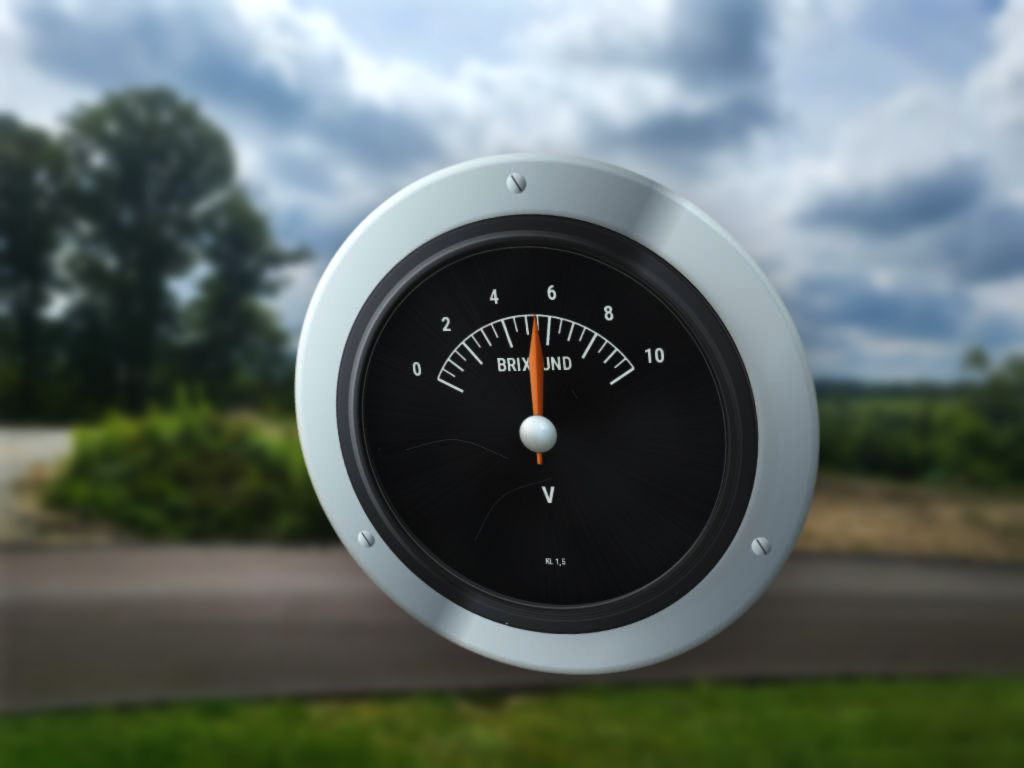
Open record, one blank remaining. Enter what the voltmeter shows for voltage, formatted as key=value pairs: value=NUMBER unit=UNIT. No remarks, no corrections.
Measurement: value=5.5 unit=V
